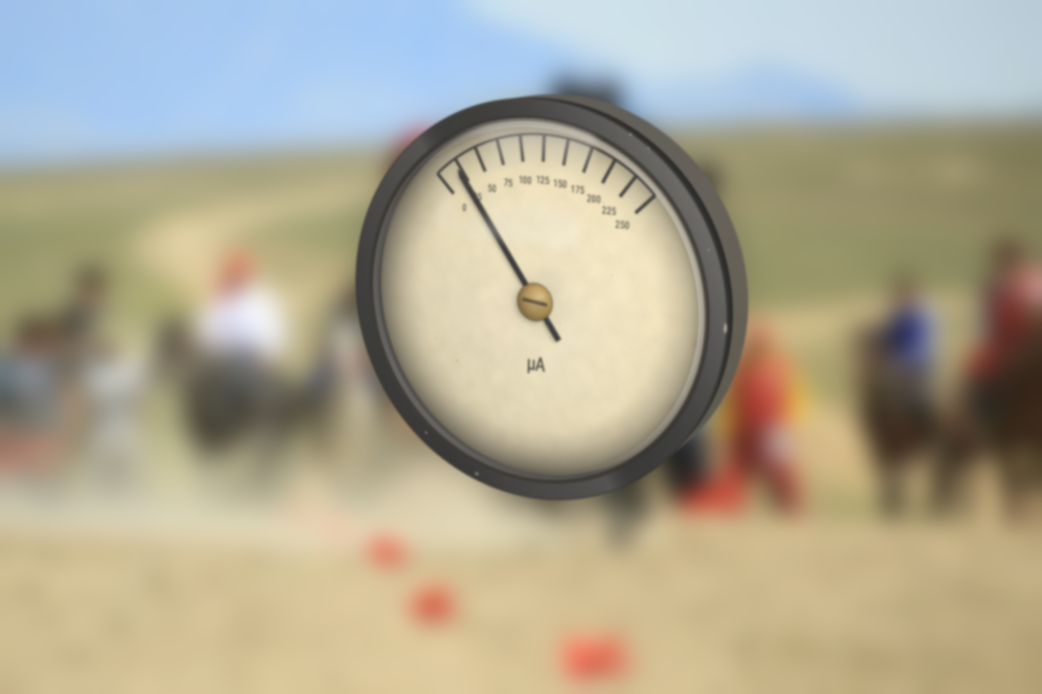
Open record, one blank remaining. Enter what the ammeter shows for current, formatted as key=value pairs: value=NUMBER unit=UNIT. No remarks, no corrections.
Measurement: value=25 unit=µA
